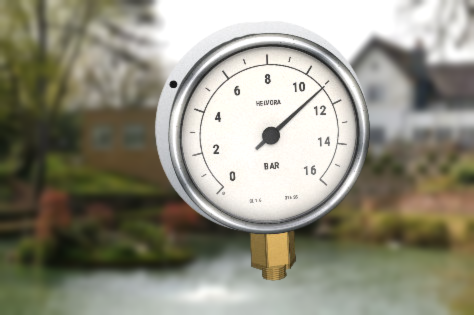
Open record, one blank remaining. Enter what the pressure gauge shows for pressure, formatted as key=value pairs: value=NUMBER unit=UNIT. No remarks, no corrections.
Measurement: value=11 unit=bar
